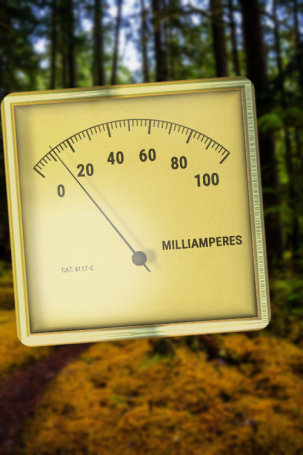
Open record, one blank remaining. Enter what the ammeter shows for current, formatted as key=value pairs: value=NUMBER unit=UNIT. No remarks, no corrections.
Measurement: value=12 unit=mA
